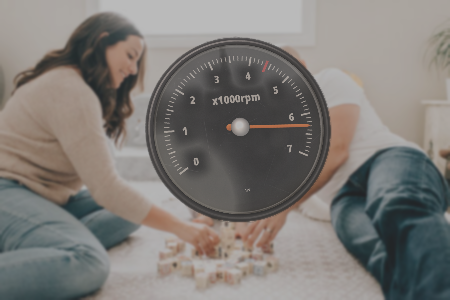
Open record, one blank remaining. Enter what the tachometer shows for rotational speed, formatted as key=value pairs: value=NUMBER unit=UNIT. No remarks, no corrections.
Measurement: value=6300 unit=rpm
